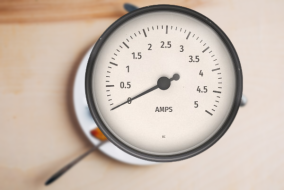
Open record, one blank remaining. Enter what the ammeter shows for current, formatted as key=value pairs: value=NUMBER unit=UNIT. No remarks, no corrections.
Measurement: value=0 unit=A
